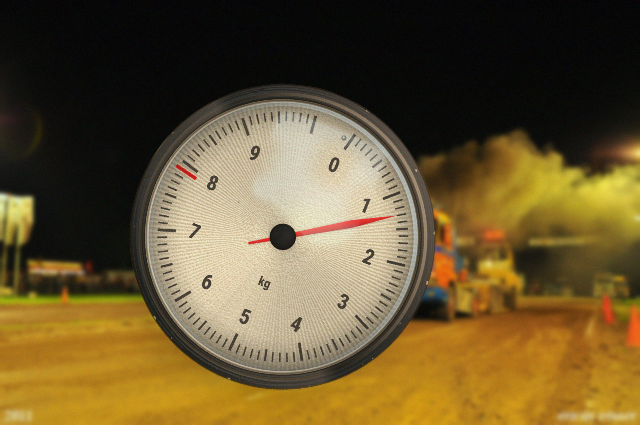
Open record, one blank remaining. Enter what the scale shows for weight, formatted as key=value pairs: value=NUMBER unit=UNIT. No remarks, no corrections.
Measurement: value=1.3 unit=kg
